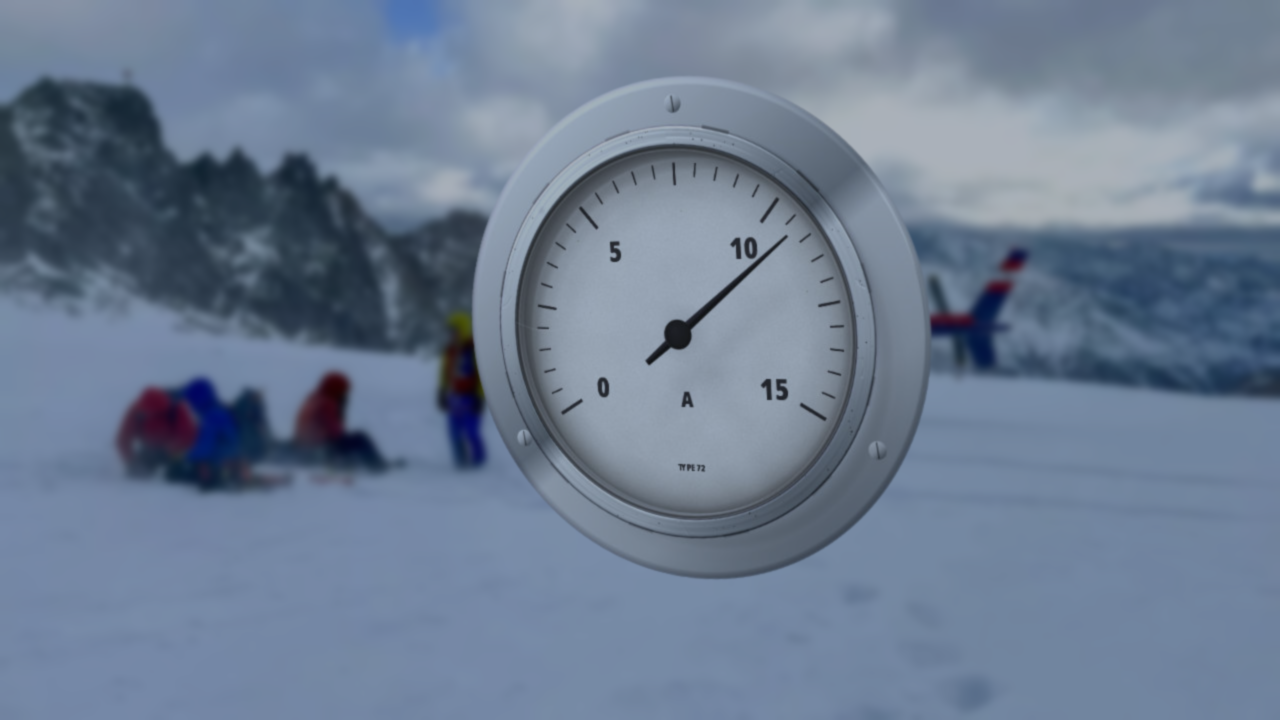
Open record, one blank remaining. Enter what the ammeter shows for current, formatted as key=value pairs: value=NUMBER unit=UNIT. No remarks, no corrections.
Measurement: value=10.75 unit=A
